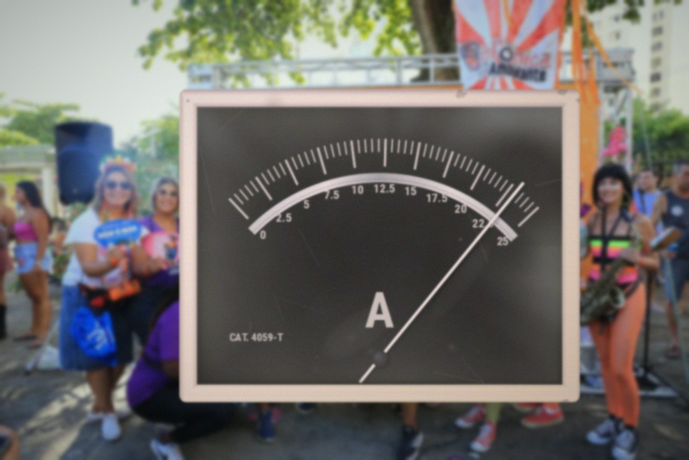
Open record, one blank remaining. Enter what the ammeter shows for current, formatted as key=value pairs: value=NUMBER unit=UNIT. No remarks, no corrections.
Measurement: value=23 unit=A
